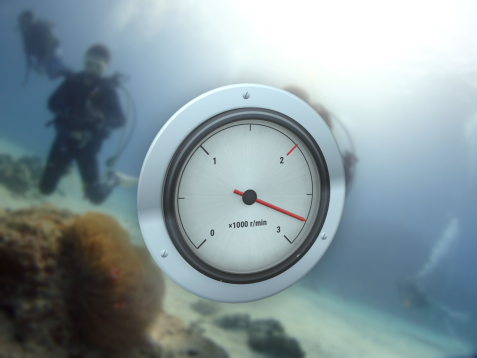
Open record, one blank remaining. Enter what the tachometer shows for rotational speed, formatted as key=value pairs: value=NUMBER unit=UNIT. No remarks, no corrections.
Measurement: value=2750 unit=rpm
